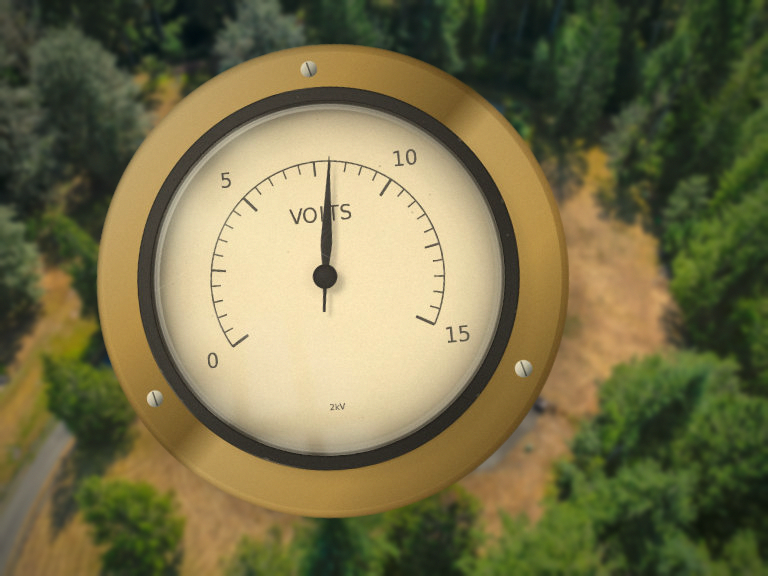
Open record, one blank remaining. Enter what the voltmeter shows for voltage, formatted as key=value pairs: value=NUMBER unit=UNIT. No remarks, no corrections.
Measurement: value=8 unit=V
